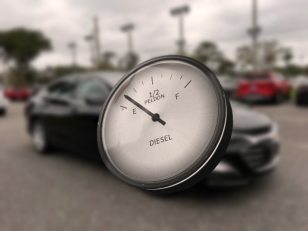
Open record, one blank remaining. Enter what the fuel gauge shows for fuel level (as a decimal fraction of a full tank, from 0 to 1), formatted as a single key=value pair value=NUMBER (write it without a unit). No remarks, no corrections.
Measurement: value=0.125
